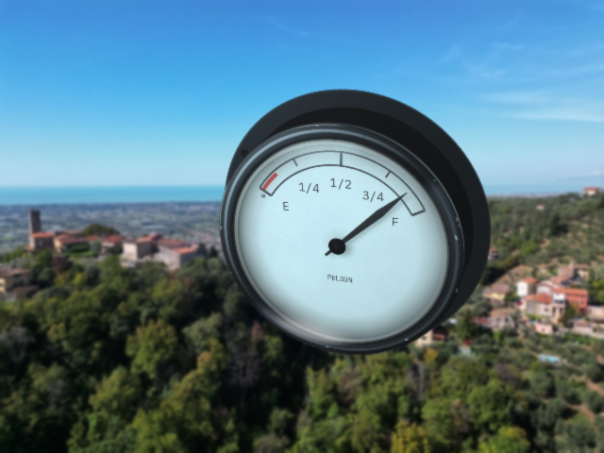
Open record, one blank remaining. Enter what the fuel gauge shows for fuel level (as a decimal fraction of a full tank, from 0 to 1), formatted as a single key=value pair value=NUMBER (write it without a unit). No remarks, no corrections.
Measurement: value=0.875
